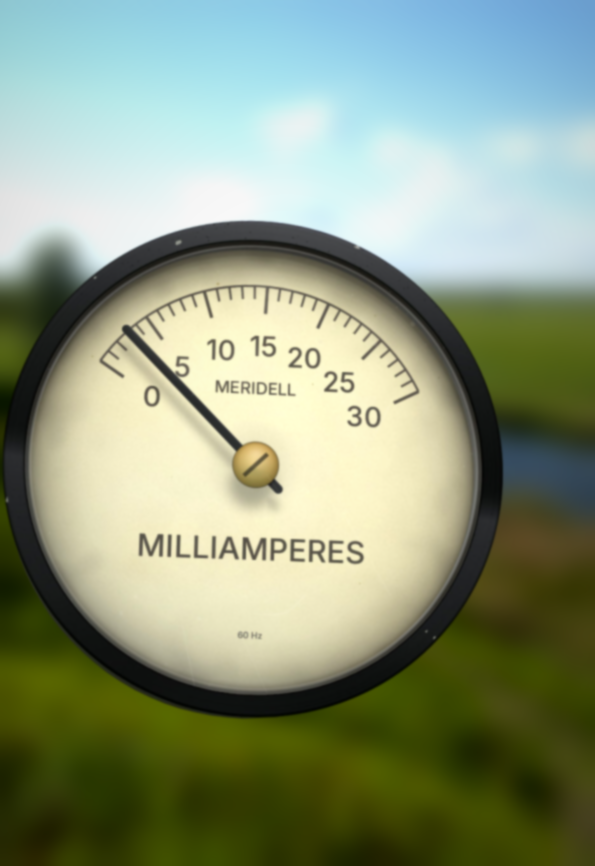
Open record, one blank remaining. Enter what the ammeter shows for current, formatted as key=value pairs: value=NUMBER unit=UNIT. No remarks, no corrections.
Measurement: value=3 unit=mA
